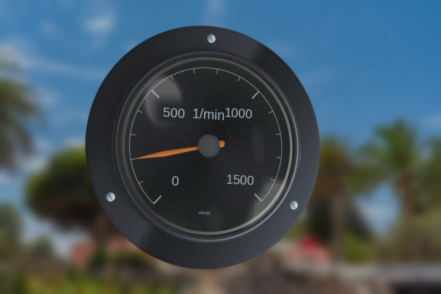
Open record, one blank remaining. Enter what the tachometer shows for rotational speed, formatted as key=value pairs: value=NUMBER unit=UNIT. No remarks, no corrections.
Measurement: value=200 unit=rpm
